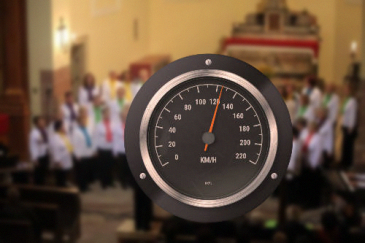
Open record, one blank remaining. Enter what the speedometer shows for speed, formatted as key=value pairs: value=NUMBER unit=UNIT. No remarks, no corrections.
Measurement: value=125 unit=km/h
